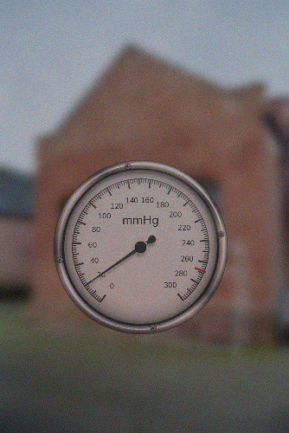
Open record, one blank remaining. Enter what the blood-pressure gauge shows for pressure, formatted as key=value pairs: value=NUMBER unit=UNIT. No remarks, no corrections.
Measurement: value=20 unit=mmHg
